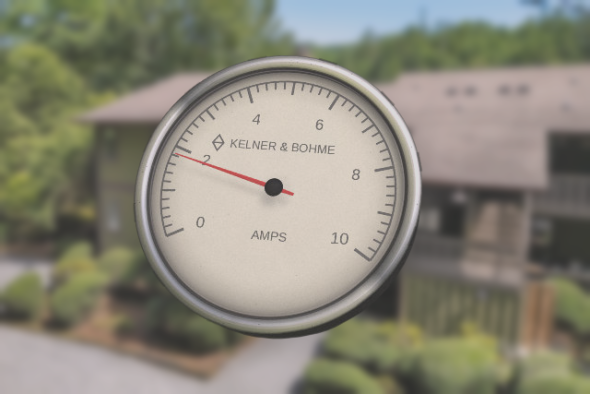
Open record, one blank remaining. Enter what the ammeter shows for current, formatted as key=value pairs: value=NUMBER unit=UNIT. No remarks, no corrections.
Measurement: value=1.8 unit=A
